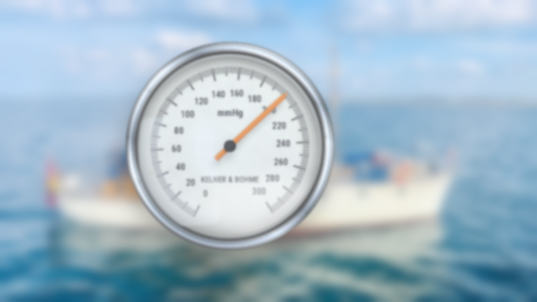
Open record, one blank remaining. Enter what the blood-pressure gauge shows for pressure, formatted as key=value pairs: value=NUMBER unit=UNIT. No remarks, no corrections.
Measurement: value=200 unit=mmHg
